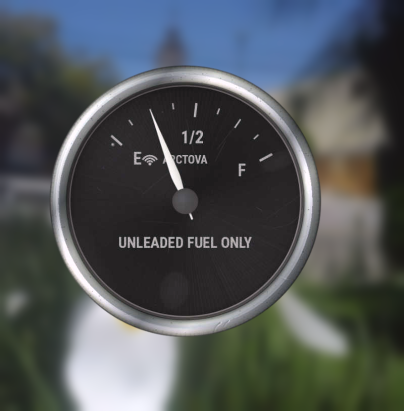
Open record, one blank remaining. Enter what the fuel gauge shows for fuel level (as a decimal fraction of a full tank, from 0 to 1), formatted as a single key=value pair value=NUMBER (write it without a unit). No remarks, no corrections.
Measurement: value=0.25
